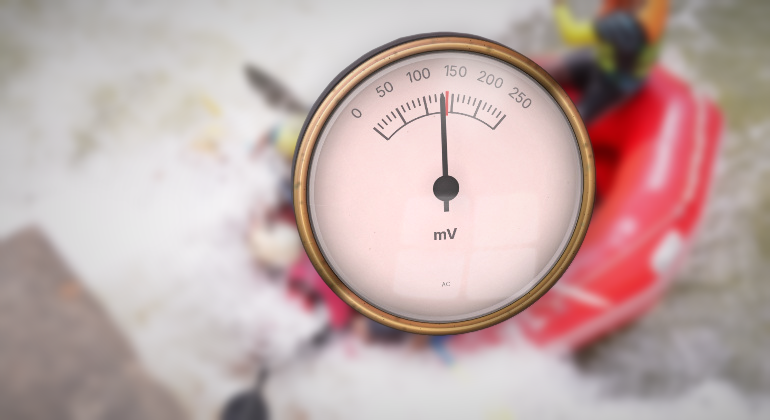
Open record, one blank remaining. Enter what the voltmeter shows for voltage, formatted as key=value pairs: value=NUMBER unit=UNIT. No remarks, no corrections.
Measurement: value=130 unit=mV
